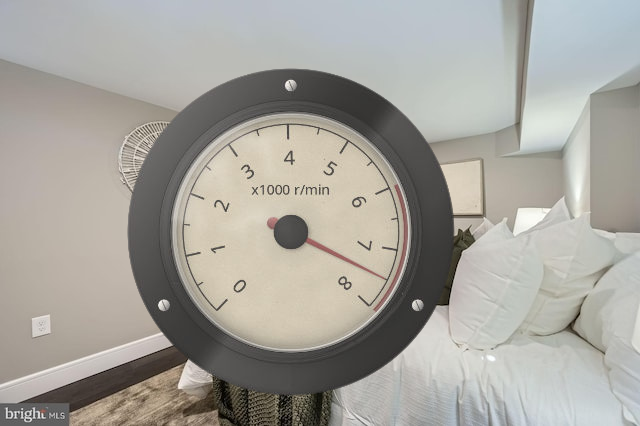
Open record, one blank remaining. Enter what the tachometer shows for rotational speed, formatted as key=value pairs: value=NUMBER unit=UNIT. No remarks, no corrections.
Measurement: value=7500 unit=rpm
